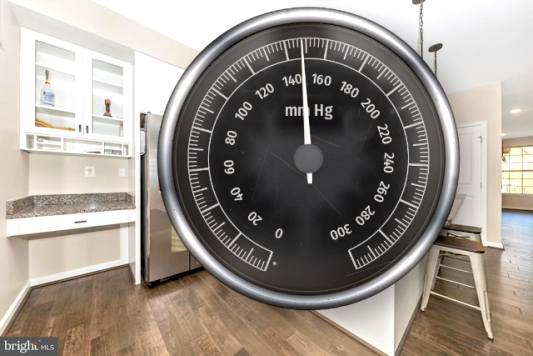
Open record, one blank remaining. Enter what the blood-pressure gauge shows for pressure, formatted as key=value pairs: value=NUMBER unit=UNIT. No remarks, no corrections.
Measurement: value=148 unit=mmHg
